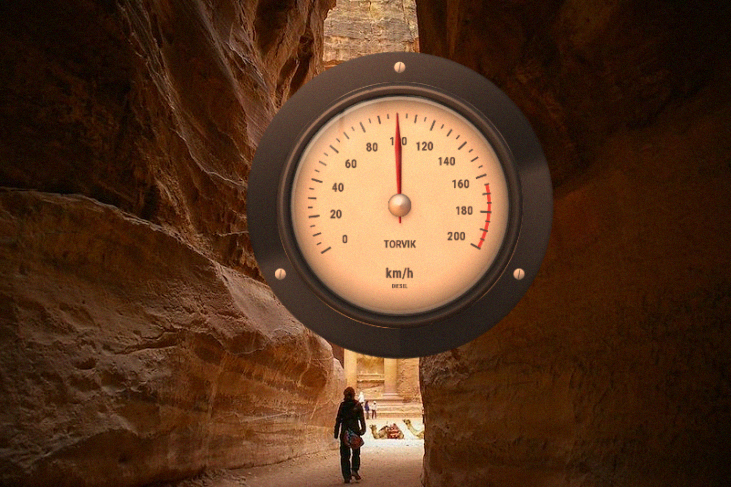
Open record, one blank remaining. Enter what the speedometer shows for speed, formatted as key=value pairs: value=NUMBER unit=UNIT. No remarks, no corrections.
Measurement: value=100 unit=km/h
